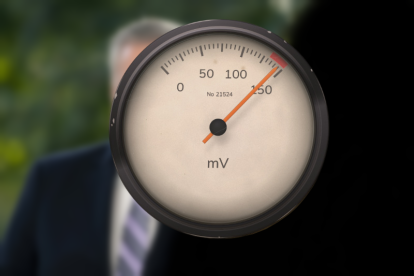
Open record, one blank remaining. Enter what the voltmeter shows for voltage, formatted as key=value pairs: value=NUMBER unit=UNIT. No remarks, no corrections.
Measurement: value=145 unit=mV
